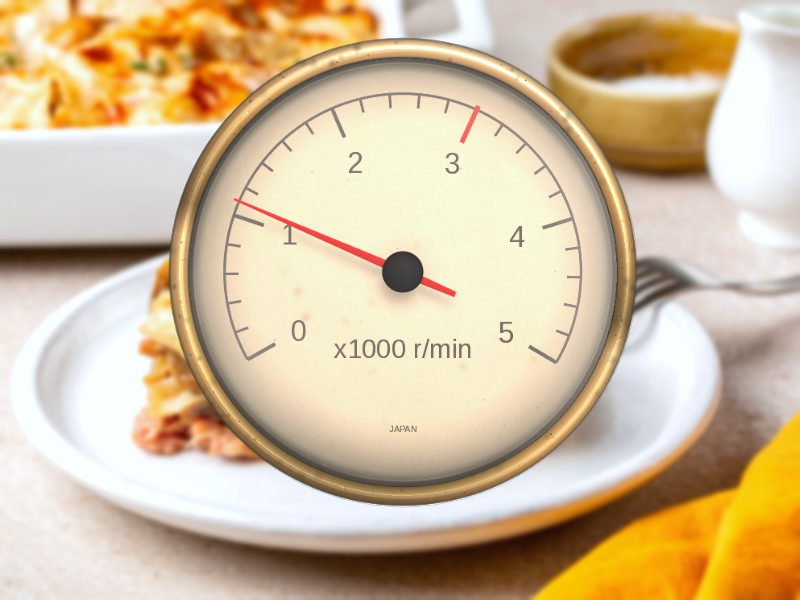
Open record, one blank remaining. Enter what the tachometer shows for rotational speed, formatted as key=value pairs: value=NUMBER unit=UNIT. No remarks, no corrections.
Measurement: value=1100 unit=rpm
